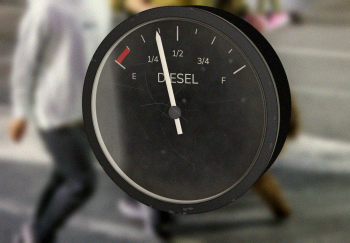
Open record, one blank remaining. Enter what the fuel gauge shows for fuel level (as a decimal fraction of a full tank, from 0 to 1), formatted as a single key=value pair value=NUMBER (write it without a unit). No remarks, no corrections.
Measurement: value=0.375
